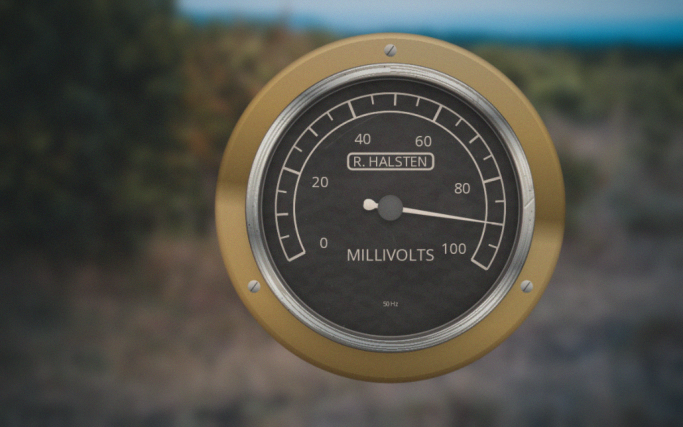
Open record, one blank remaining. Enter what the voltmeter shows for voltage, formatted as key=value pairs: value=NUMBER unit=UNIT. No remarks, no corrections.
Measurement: value=90 unit=mV
